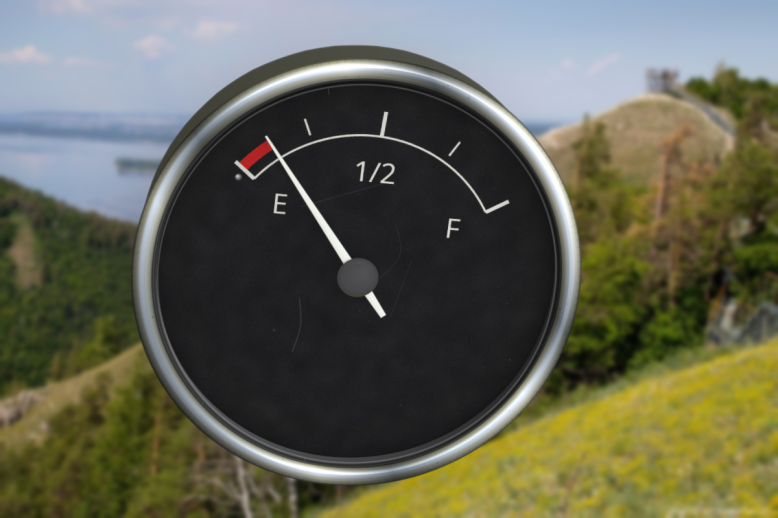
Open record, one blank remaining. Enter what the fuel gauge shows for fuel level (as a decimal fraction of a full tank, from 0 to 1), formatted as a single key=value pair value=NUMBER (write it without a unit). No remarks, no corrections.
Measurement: value=0.125
